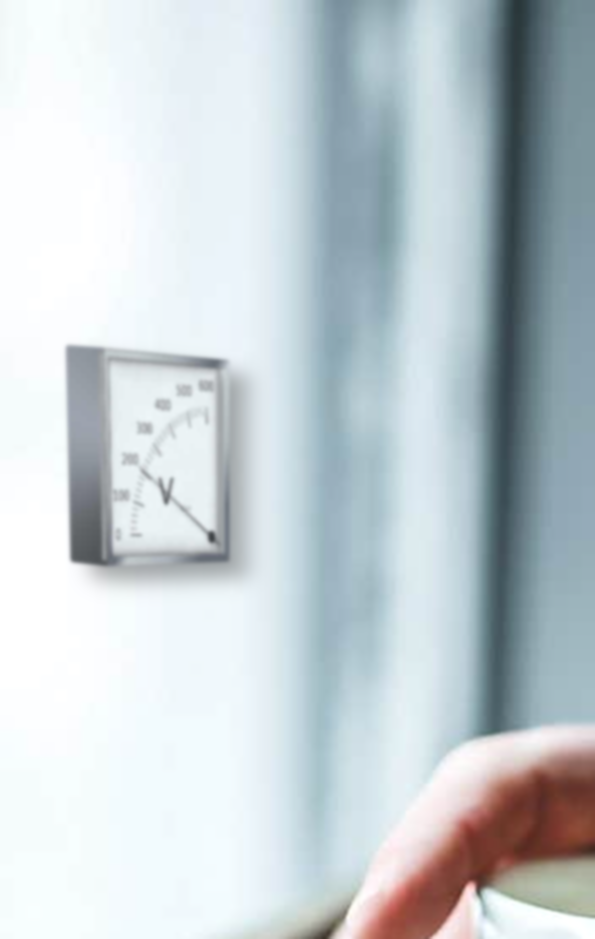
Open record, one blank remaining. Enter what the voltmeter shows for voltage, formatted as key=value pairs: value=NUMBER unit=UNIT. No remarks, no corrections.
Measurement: value=200 unit=V
